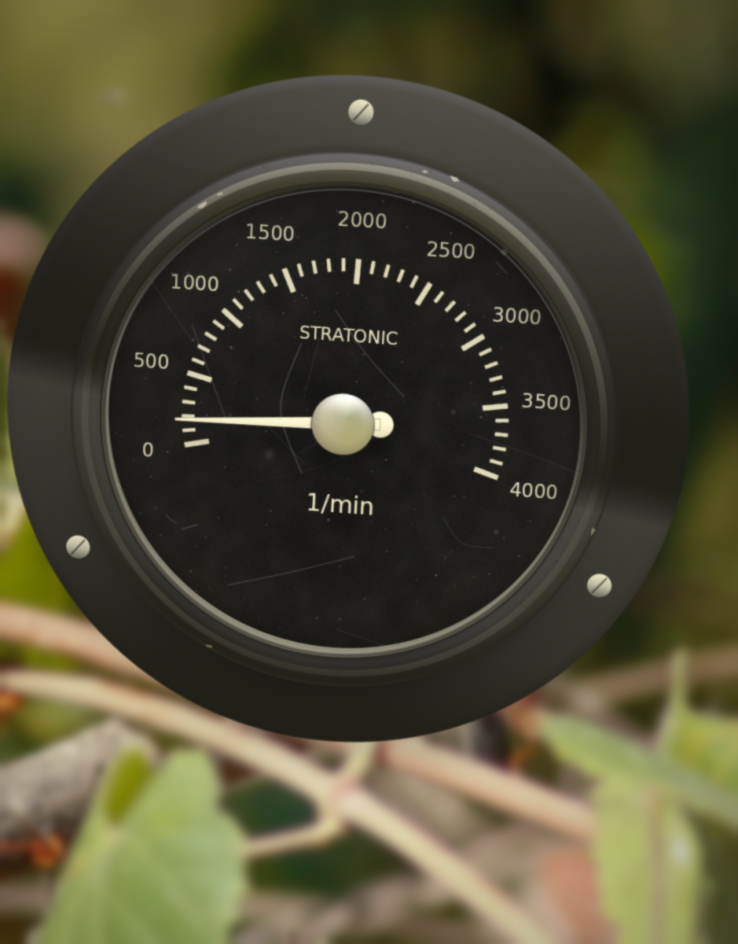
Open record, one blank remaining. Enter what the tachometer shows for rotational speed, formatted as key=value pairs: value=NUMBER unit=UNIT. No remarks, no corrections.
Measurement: value=200 unit=rpm
